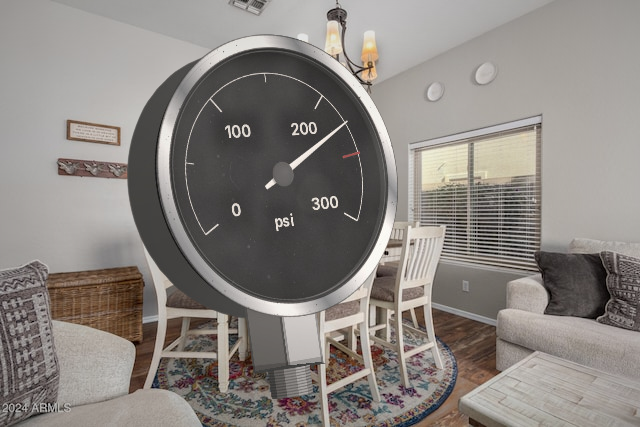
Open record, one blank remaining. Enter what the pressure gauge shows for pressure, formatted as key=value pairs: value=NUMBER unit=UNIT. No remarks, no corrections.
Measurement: value=225 unit=psi
